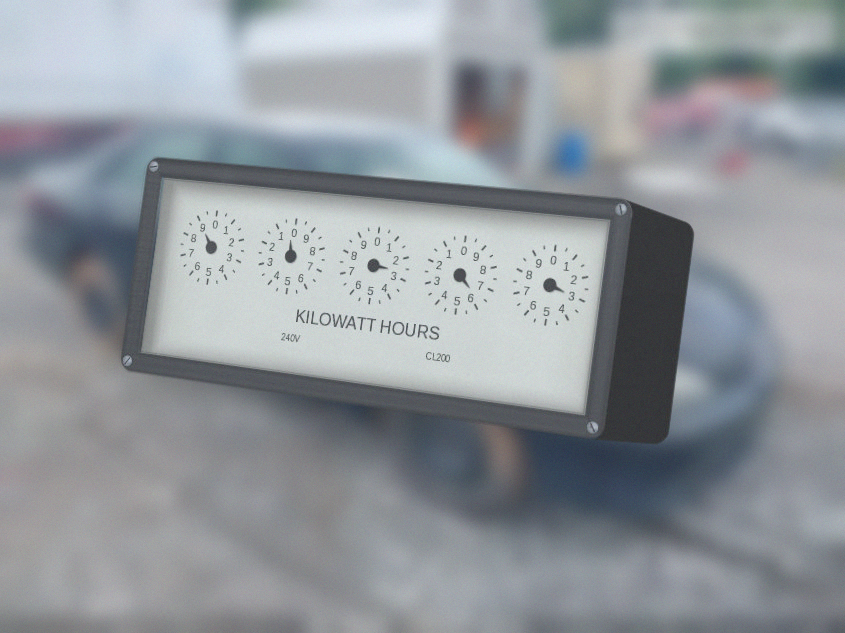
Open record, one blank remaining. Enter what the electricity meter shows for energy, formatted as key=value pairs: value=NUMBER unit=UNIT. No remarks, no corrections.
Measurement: value=90263 unit=kWh
